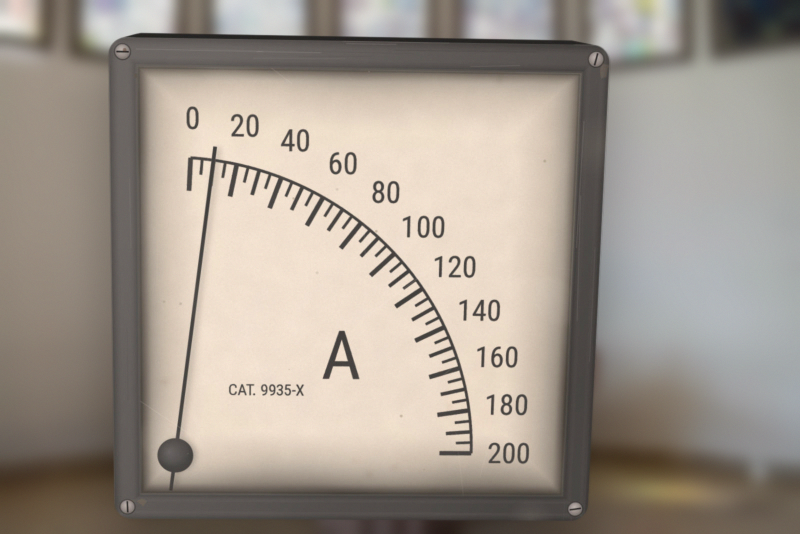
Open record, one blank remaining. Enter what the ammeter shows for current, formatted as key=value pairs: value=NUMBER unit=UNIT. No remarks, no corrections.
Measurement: value=10 unit=A
